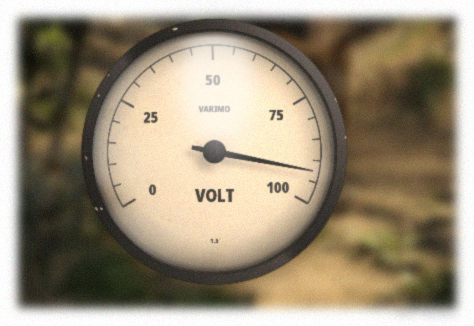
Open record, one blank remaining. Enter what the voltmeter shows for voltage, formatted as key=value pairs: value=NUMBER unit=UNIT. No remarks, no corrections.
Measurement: value=92.5 unit=V
